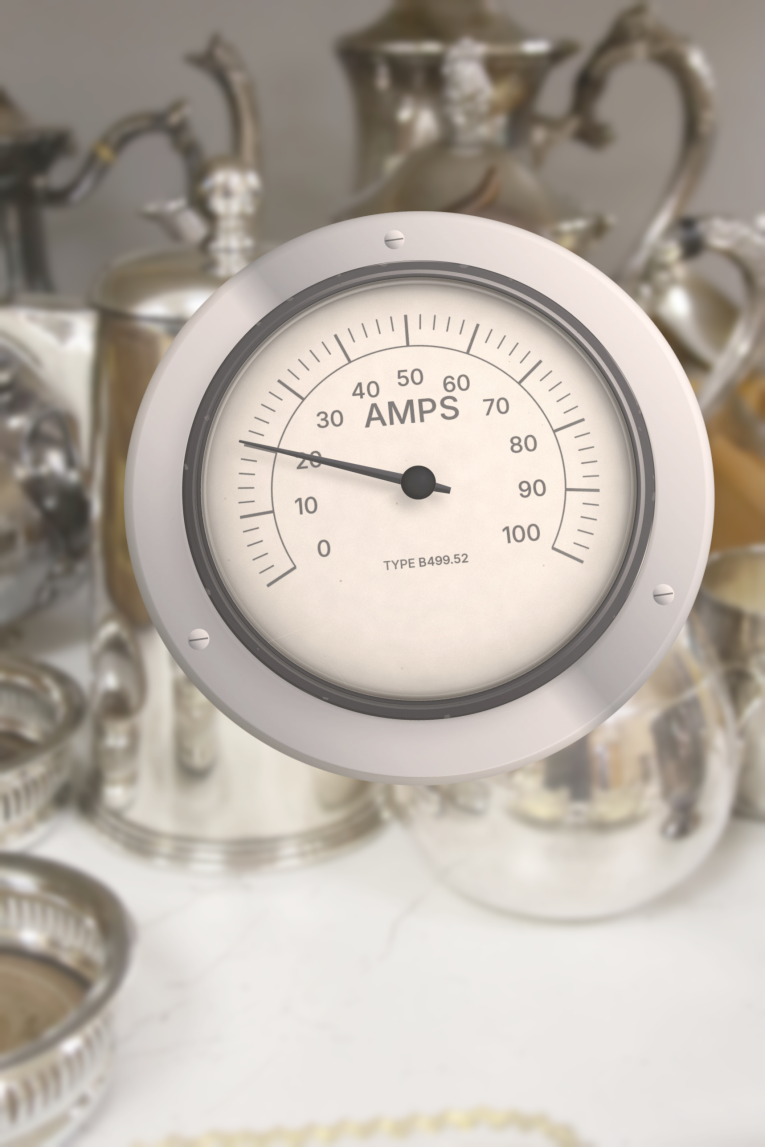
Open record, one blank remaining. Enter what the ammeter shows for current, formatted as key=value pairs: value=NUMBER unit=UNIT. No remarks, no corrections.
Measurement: value=20 unit=A
